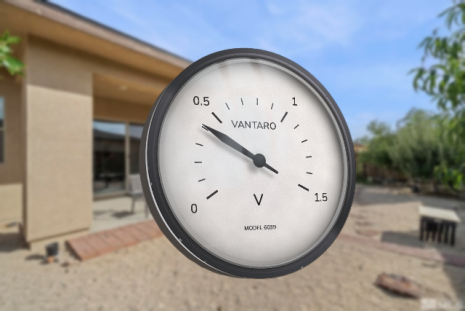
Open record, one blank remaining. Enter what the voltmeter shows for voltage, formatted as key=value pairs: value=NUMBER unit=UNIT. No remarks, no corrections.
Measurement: value=0.4 unit=V
